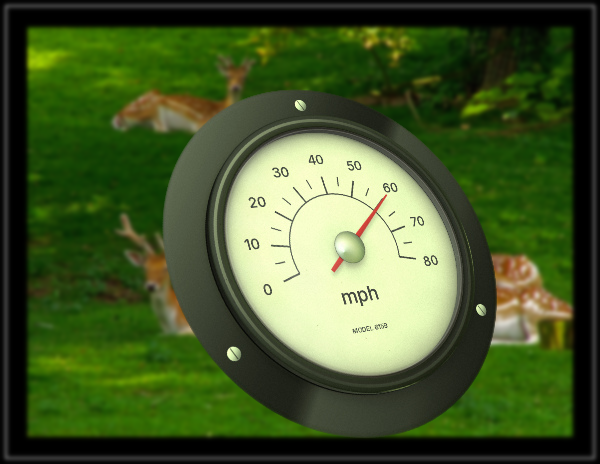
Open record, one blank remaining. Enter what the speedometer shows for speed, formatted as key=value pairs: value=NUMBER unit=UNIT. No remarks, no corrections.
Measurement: value=60 unit=mph
